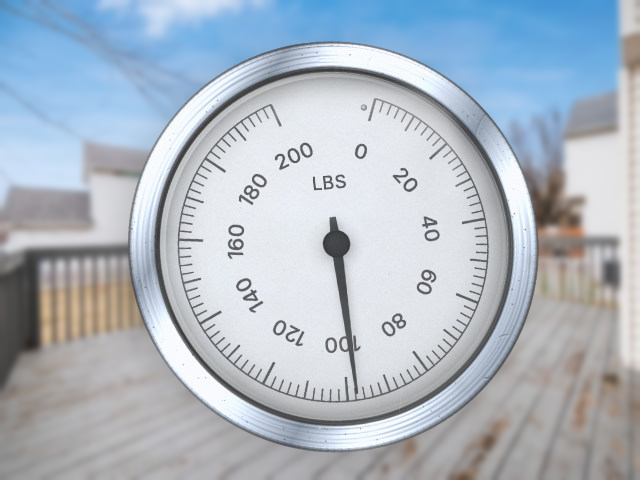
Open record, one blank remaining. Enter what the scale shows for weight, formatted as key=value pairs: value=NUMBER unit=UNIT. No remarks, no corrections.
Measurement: value=98 unit=lb
